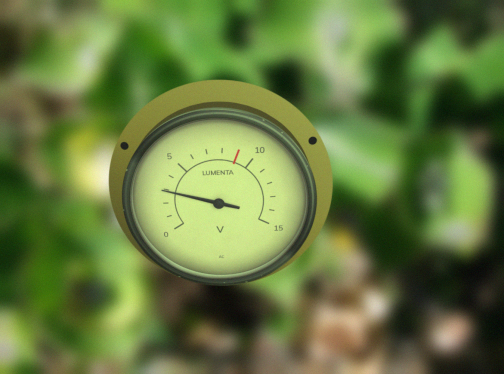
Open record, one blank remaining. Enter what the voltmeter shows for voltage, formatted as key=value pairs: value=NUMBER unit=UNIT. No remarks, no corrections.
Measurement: value=3 unit=V
